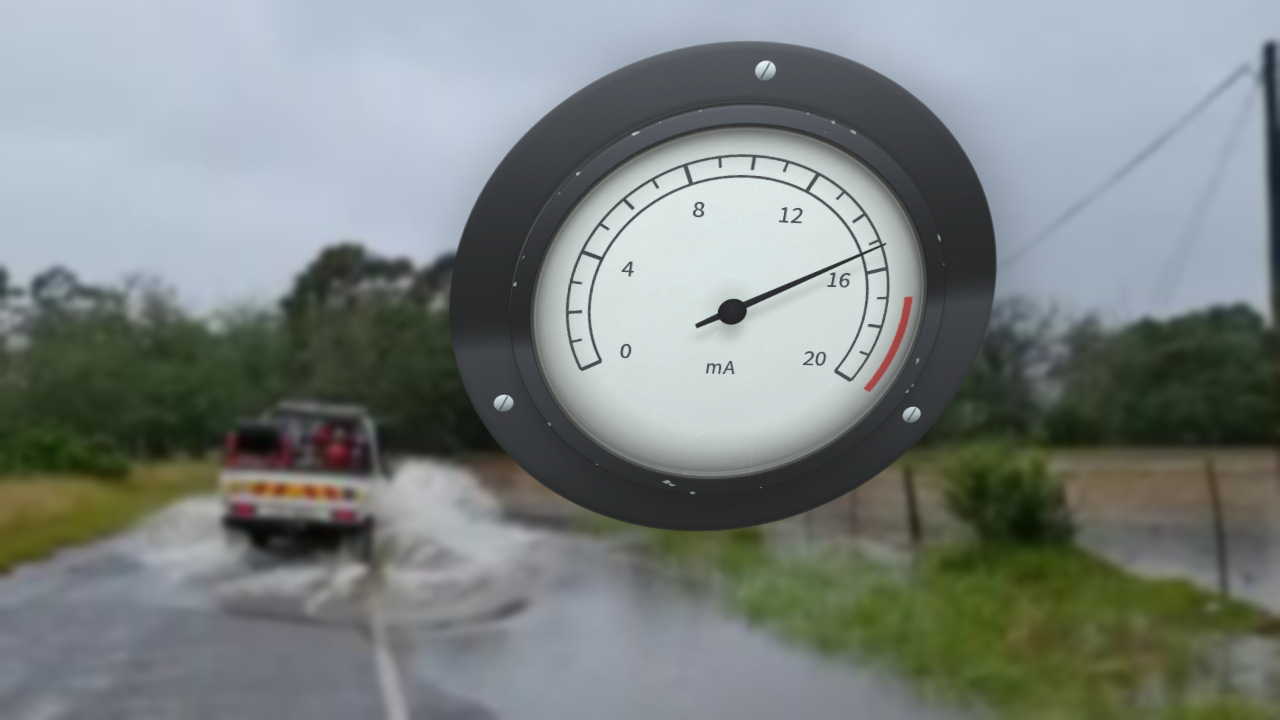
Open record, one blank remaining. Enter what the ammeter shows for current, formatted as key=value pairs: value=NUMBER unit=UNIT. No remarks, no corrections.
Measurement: value=15 unit=mA
